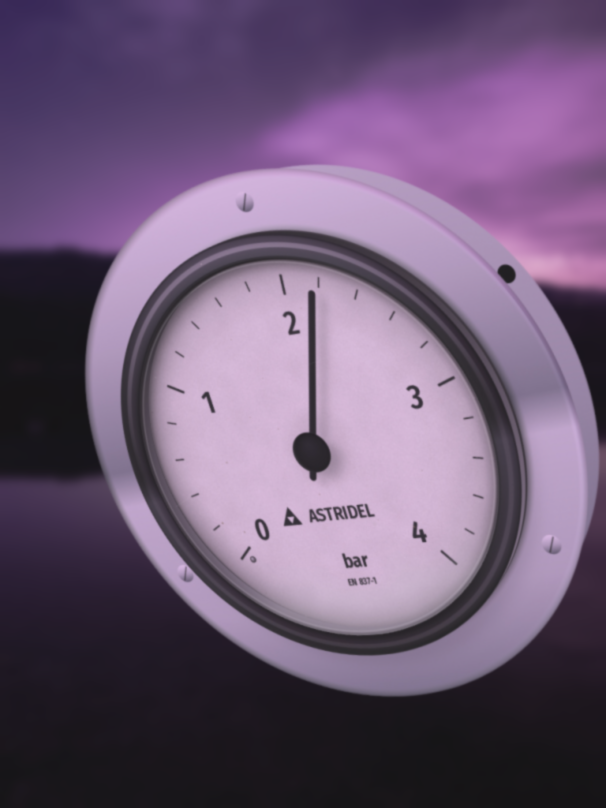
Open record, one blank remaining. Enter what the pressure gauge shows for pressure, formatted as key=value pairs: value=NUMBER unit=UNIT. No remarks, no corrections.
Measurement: value=2.2 unit=bar
